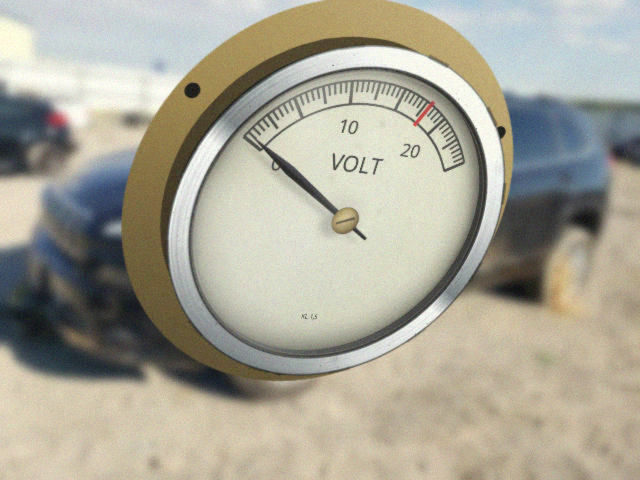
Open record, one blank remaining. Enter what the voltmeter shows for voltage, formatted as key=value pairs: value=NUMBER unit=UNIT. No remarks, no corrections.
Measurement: value=0.5 unit=V
